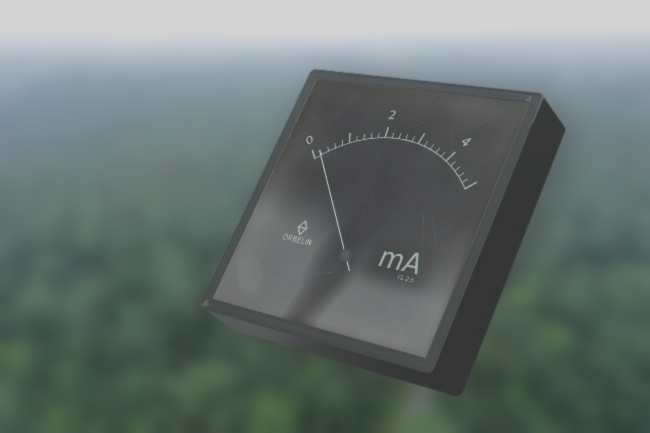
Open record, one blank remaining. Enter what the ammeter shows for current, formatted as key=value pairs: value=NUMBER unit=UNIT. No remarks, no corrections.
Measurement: value=0.2 unit=mA
